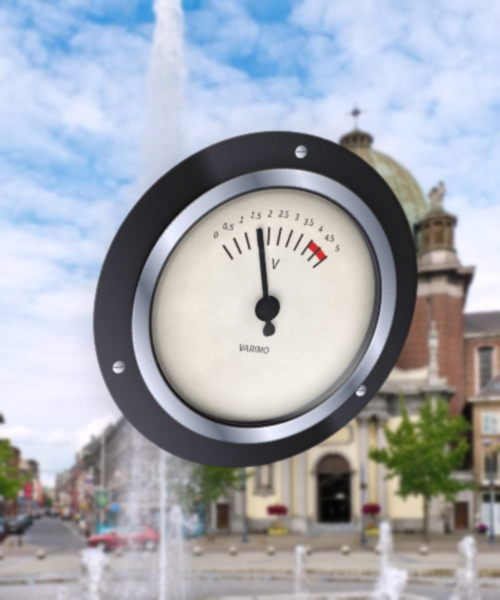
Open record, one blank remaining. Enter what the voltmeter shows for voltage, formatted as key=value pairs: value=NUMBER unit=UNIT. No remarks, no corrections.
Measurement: value=1.5 unit=V
